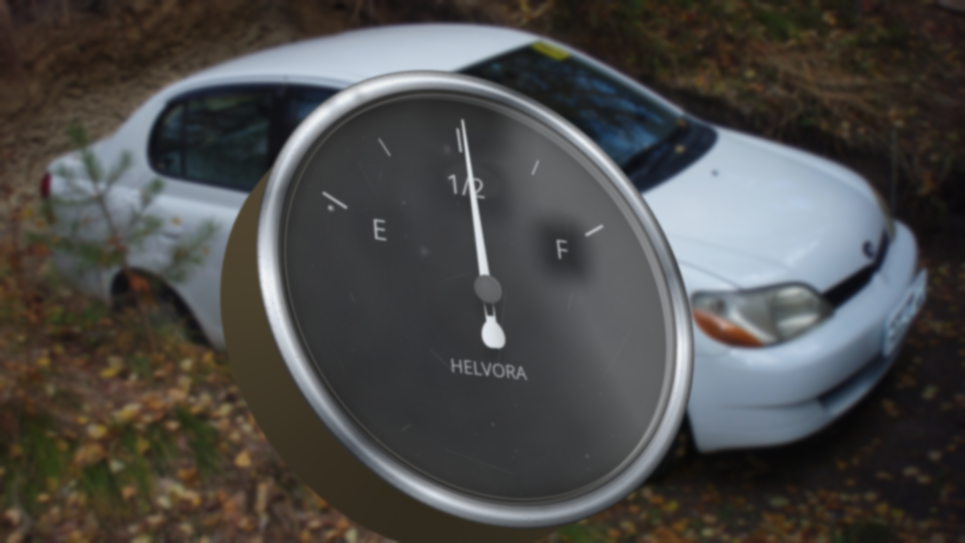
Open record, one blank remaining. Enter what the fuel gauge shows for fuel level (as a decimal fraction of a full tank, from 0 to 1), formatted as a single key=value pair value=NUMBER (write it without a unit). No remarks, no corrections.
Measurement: value=0.5
